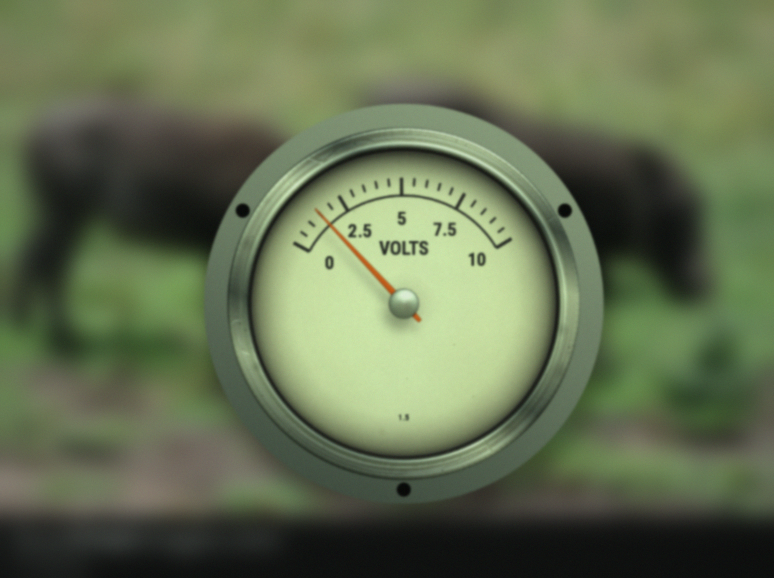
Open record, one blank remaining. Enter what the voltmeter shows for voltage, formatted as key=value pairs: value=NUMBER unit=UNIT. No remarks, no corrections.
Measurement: value=1.5 unit=V
